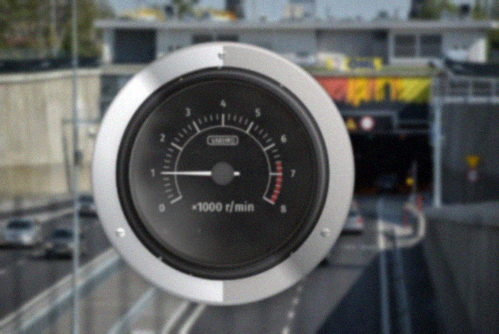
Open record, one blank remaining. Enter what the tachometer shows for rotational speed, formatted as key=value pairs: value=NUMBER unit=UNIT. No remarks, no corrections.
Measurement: value=1000 unit=rpm
